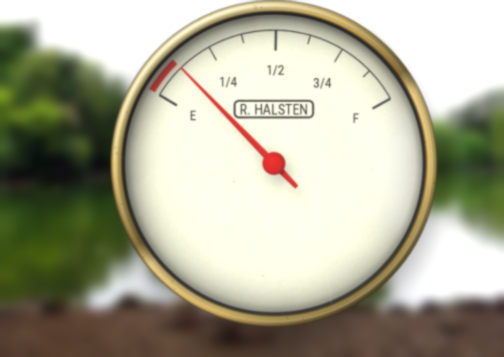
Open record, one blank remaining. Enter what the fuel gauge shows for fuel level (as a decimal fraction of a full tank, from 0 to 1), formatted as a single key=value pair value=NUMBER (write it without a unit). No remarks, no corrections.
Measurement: value=0.125
